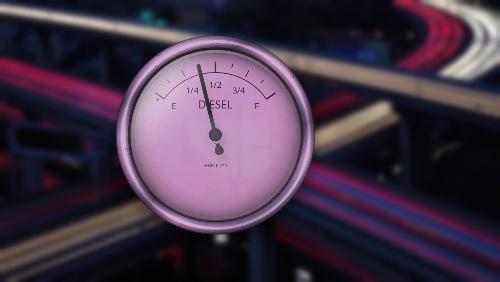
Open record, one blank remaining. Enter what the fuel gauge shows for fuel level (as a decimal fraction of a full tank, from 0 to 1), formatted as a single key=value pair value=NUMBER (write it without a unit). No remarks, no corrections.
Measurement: value=0.375
